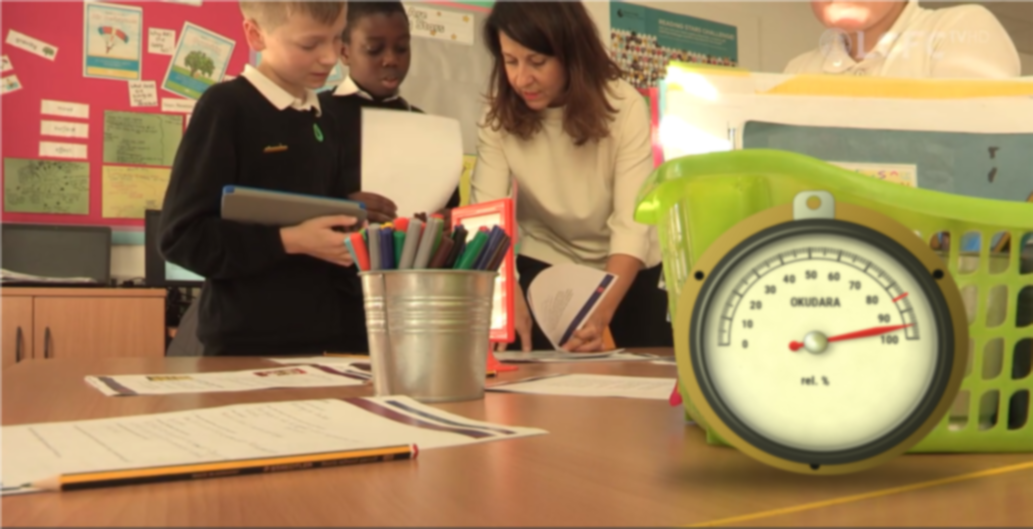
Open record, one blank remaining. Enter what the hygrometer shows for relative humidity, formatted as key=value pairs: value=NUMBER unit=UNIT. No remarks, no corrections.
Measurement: value=95 unit=%
